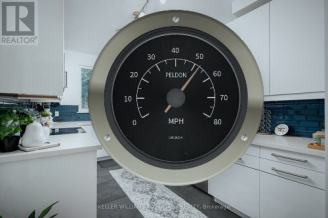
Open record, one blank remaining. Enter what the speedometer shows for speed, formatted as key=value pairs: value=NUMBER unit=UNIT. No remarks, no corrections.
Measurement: value=52.5 unit=mph
